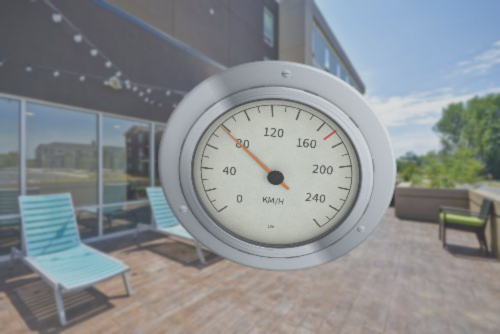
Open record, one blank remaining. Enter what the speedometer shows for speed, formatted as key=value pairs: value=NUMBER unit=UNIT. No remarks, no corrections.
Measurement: value=80 unit=km/h
